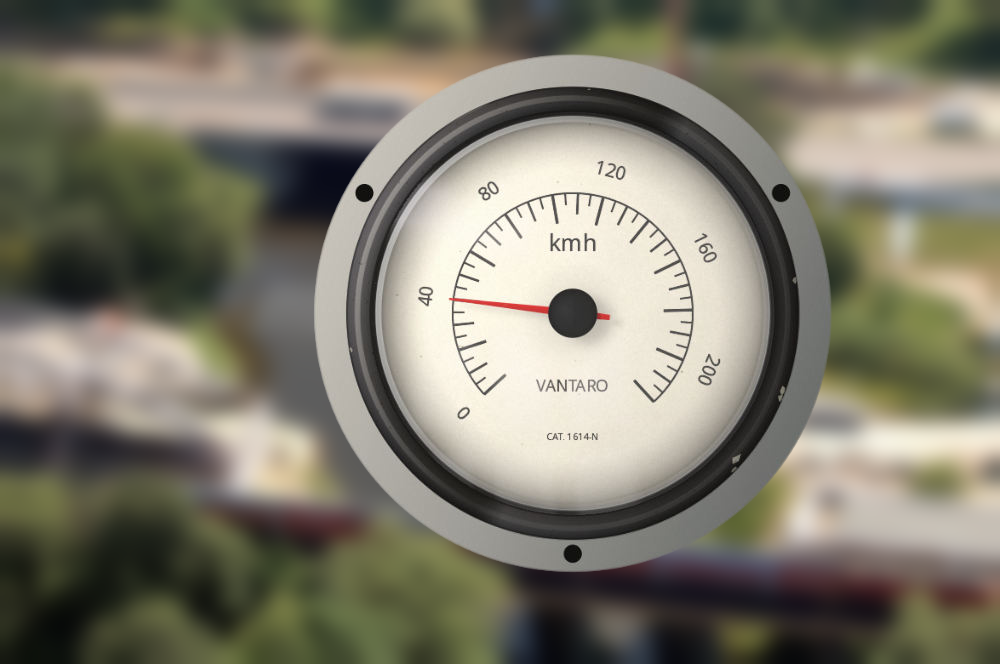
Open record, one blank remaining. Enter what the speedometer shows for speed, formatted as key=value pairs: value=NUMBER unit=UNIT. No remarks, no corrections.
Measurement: value=40 unit=km/h
